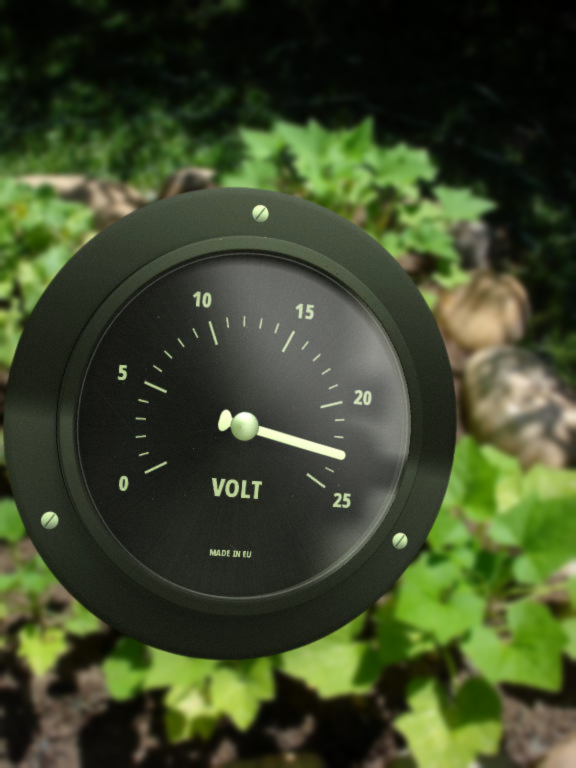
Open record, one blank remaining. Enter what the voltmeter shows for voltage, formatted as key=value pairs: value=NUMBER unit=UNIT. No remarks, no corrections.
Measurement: value=23 unit=V
